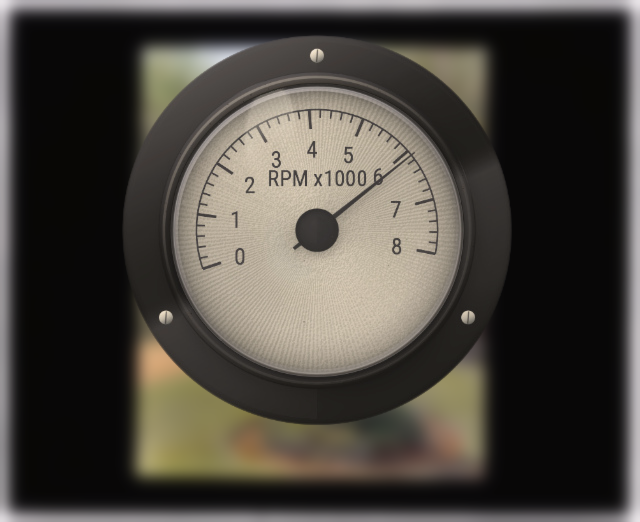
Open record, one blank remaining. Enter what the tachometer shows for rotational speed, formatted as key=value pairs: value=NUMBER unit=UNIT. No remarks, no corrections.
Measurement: value=6100 unit=rpm
